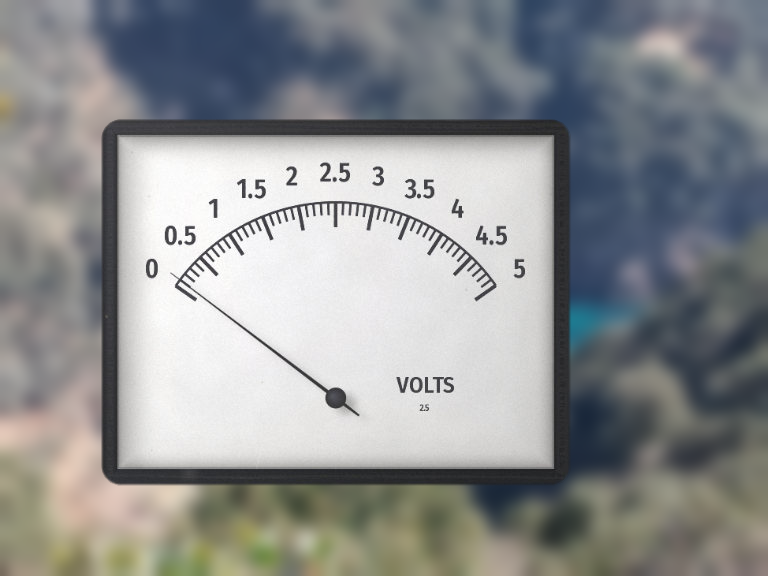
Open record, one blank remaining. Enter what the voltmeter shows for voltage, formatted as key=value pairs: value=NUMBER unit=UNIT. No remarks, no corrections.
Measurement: value=0.1 unit=V
